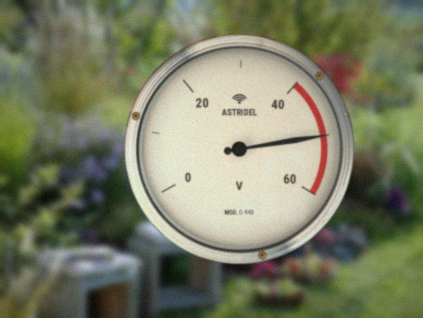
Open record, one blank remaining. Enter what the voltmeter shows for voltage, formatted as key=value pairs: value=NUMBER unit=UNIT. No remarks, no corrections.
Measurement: value=50 unit=V
